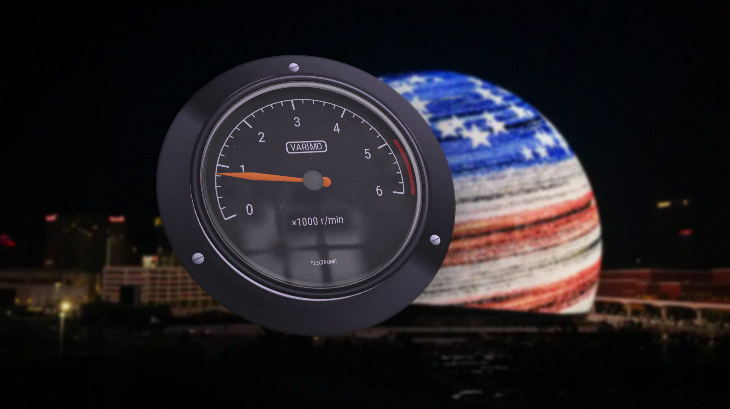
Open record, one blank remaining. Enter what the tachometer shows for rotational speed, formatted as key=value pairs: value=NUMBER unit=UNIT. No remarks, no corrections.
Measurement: value=800 unit=rpm
